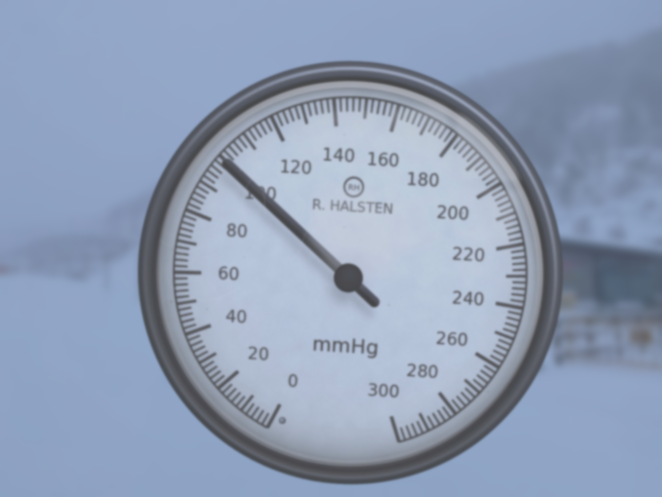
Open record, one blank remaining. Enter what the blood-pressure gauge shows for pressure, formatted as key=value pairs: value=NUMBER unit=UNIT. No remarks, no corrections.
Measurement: value=100 unit=mmHg
